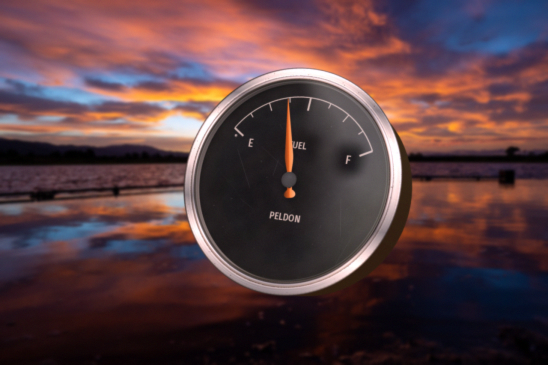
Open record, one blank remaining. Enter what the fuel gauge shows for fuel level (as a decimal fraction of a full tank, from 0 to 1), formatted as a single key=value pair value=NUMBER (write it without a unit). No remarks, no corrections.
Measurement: value=0.375
